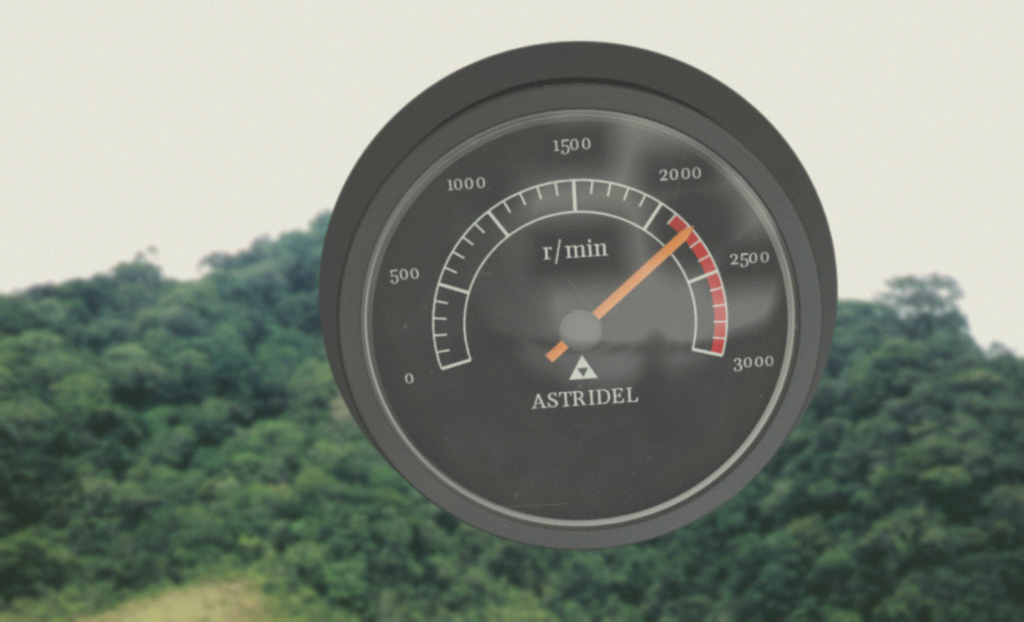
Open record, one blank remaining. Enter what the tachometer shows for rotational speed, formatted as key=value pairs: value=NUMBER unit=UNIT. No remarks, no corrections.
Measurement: value=2200 unit=rpm
